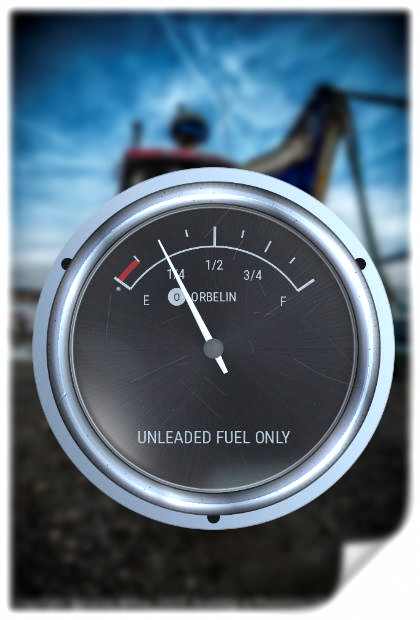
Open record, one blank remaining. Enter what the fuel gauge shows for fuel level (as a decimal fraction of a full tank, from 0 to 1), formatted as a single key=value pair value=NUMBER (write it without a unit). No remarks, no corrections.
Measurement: value=0.25
